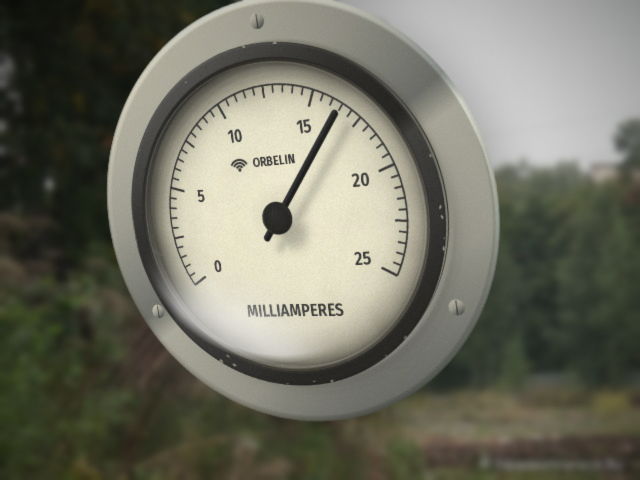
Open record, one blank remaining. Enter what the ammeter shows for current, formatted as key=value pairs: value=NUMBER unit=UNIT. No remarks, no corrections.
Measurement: value=16.5 unit=mA
